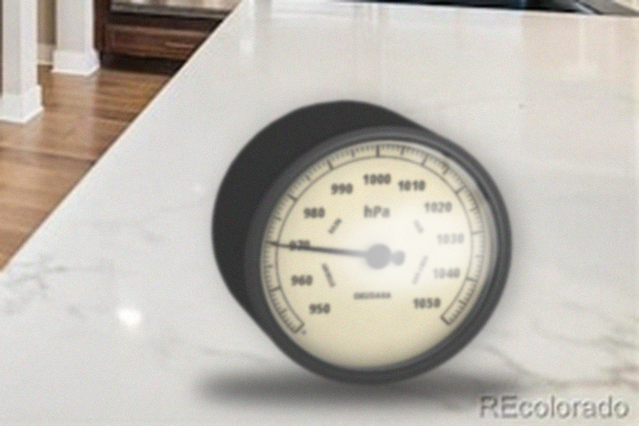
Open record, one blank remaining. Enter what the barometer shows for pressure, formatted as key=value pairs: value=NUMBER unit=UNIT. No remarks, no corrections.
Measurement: value=970 unit=hPa
